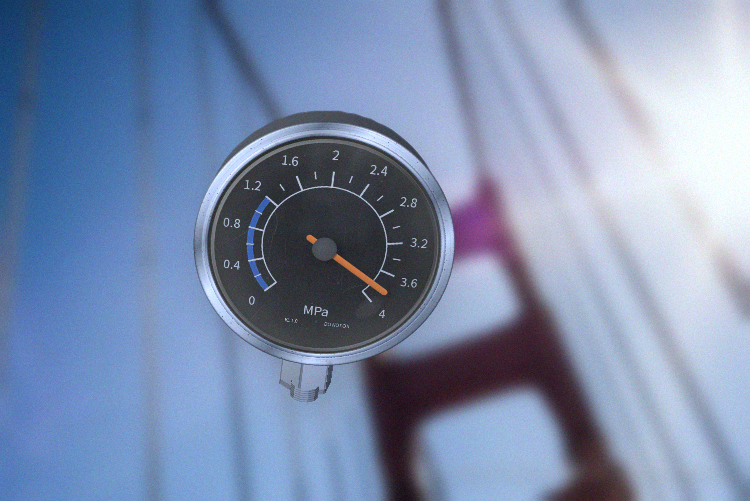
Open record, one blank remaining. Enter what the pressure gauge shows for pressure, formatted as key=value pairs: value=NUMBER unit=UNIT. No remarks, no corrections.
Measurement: value=3.8 unit=MPa
